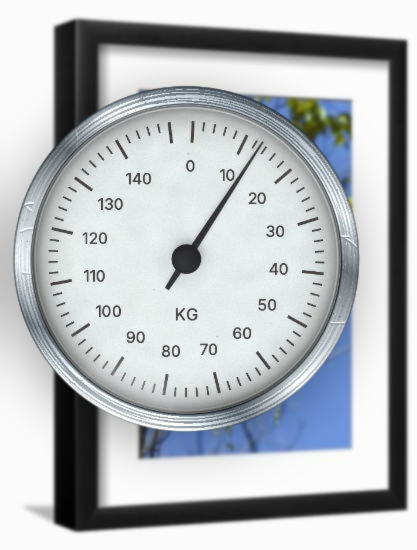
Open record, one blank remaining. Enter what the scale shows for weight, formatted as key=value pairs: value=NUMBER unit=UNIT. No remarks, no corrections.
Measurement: value=13 unit=kg
